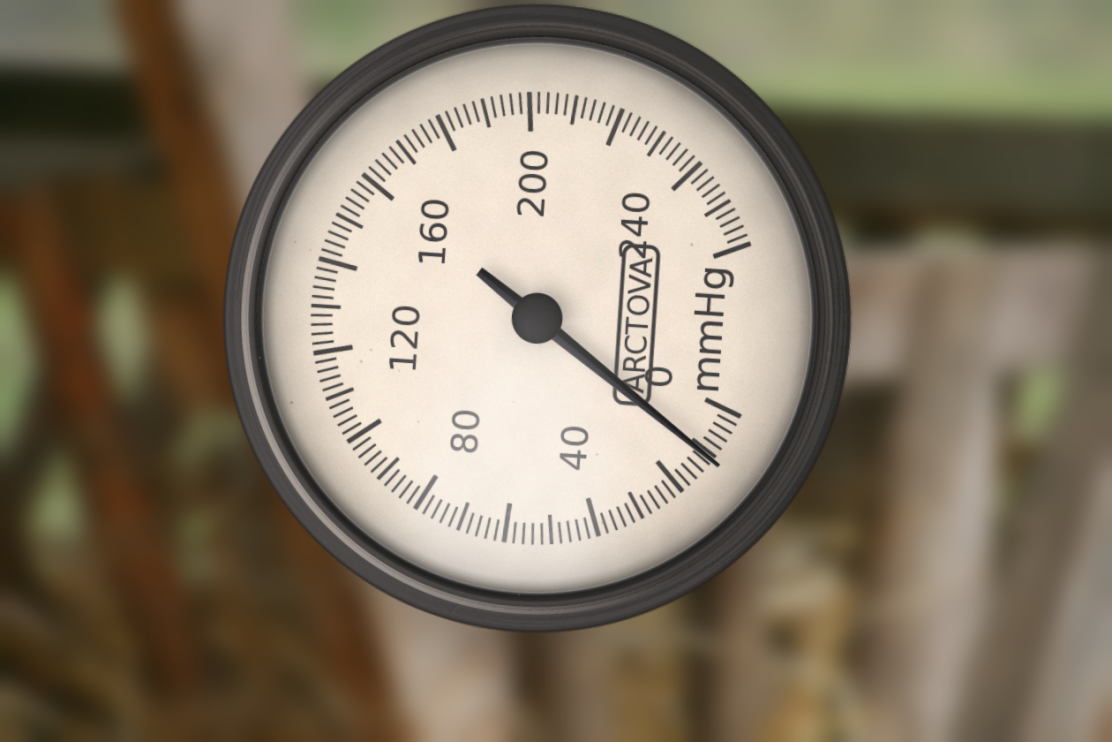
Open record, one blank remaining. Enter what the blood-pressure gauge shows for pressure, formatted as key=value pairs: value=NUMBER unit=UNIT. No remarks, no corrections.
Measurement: value=11 unit=mmHg
